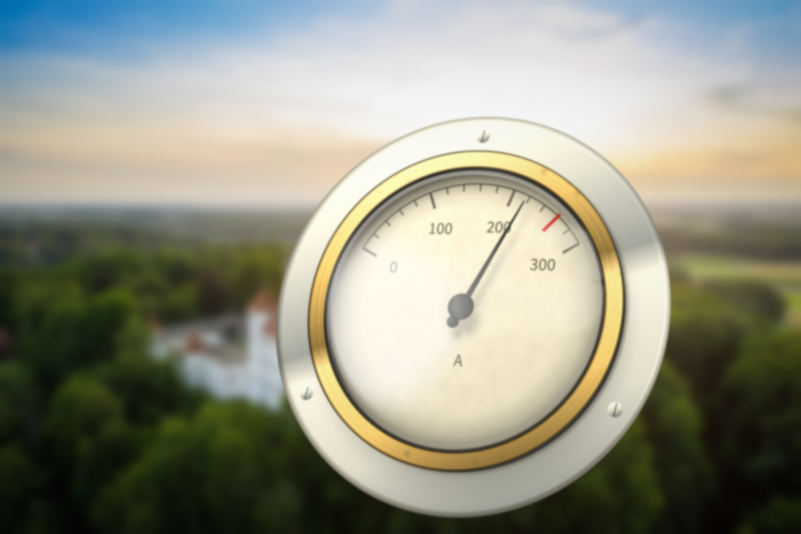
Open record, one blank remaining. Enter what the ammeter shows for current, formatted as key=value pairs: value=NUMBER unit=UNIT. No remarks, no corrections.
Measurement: value=220 unit=A
